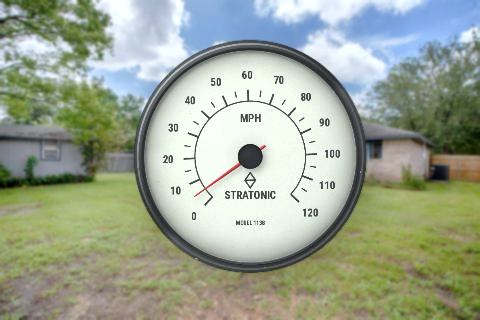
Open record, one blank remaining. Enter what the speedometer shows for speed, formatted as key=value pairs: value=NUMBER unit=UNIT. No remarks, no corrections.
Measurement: value=5 unit=mph
